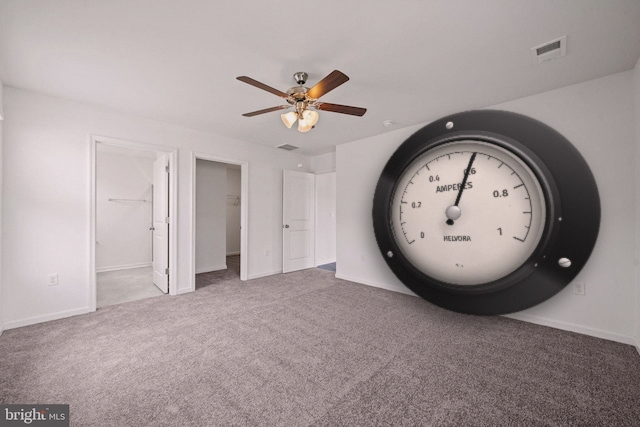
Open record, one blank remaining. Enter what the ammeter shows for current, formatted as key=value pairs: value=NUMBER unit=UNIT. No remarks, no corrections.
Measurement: value=0.6 unit=A
